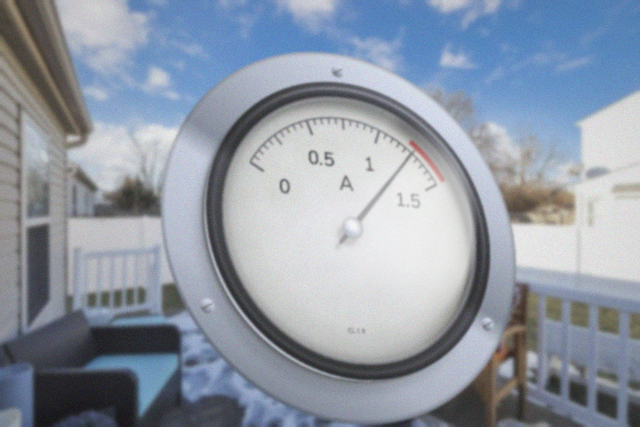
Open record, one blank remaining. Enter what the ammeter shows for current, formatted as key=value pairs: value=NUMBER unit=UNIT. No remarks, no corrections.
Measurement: value=1.25 unit=A
